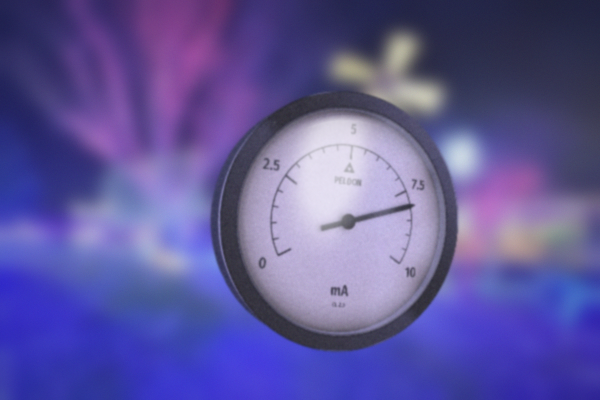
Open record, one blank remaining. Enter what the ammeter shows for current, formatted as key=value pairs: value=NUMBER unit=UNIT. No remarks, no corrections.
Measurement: value=8 unit=mA
